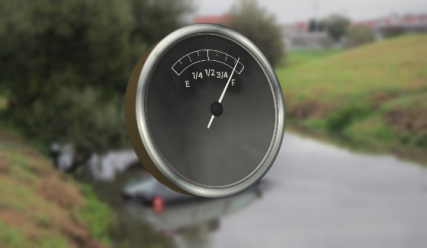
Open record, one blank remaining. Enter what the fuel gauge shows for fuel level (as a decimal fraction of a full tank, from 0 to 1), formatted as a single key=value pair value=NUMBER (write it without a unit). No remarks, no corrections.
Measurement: value=0.875
